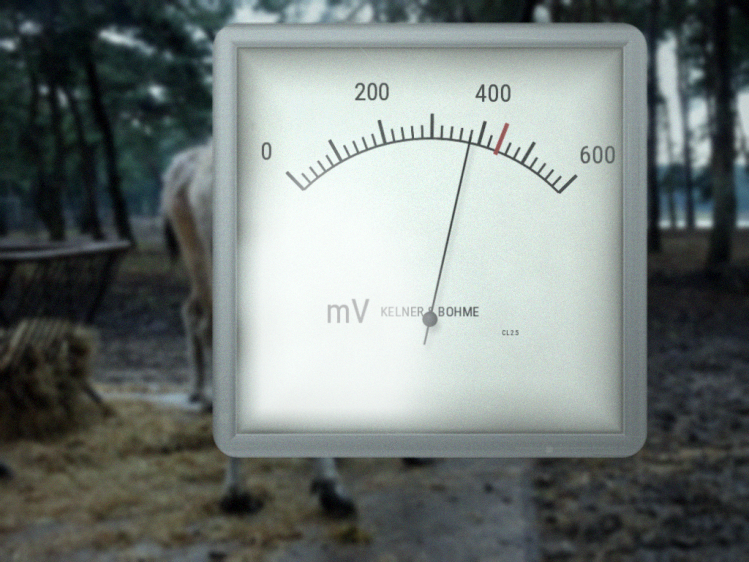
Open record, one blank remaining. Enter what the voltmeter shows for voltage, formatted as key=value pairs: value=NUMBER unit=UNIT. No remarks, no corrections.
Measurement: value=380 unit=mV
